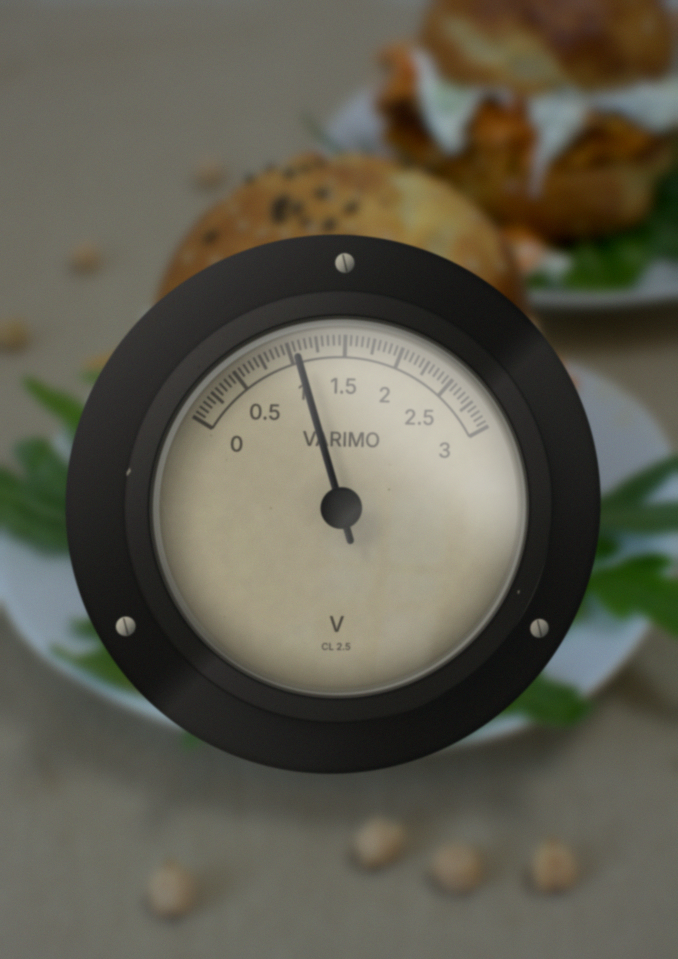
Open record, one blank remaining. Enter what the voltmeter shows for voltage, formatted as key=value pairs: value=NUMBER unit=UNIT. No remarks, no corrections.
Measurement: value=1.05 unit=V
